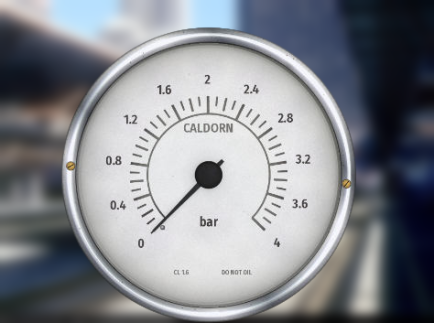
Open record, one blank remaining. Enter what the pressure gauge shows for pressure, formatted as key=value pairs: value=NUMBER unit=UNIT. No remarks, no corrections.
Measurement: value=0 unit=bar
